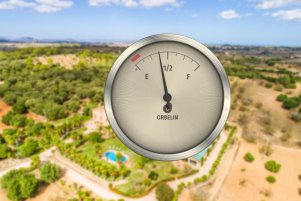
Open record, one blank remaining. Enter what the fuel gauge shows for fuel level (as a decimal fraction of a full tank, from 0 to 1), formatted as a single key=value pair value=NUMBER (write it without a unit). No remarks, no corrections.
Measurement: value=0.375
